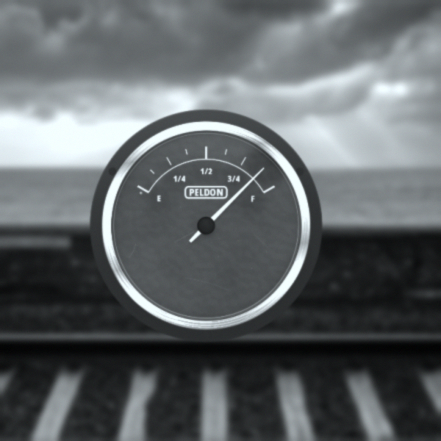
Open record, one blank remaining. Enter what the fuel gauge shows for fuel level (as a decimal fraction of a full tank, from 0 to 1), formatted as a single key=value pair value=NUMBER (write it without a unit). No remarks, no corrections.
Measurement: value=0.875
